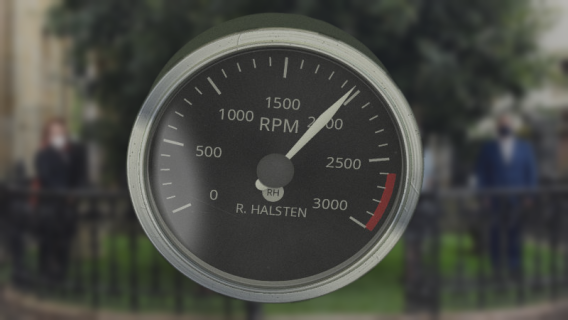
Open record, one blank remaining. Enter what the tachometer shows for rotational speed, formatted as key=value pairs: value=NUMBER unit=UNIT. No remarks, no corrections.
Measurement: value=1950 unit=rpm
